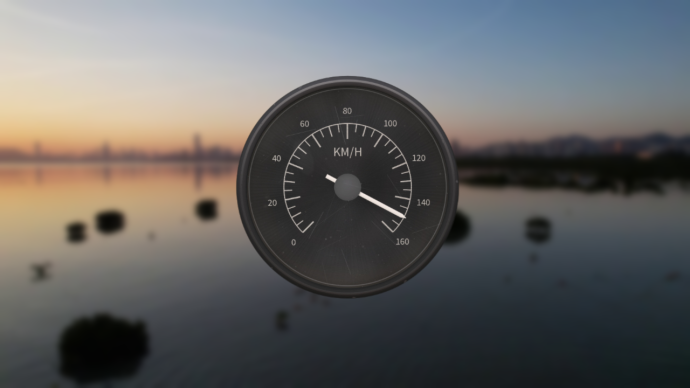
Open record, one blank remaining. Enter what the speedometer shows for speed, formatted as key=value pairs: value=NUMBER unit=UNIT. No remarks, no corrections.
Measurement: value=150 unit=km/h
